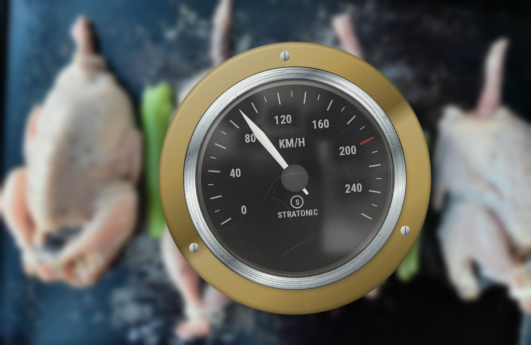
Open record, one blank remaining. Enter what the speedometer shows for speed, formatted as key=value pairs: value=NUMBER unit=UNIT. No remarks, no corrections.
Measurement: value=90 unit=km/h
